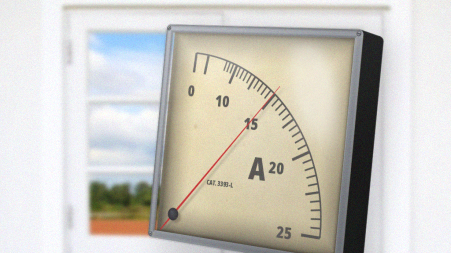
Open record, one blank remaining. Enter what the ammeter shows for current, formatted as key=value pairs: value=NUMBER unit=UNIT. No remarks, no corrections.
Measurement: value=15 unit=A
